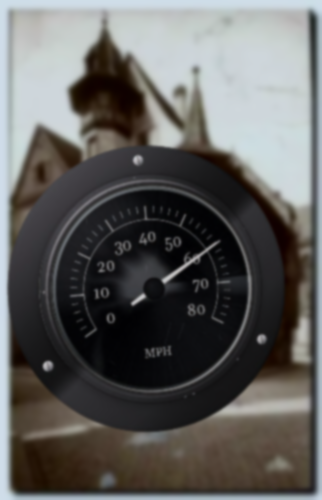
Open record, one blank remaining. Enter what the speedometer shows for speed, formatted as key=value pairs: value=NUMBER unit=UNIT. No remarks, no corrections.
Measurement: value=60 unit=mph
